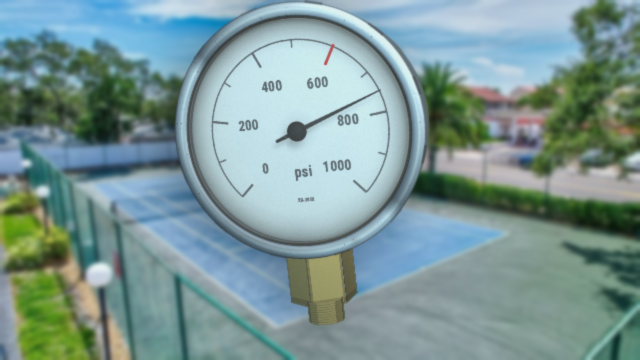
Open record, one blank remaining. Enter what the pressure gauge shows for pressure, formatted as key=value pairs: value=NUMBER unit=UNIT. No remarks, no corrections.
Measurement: value=750 unit=psi
